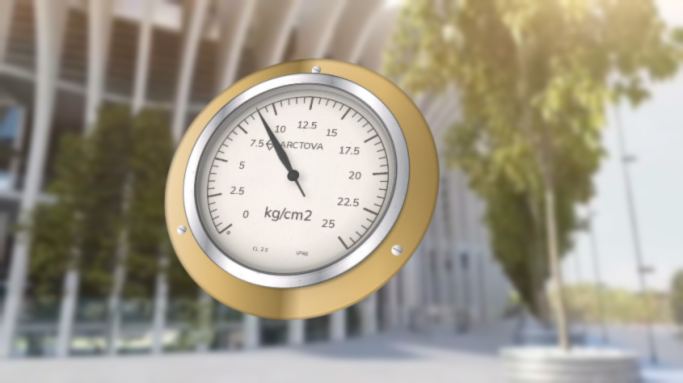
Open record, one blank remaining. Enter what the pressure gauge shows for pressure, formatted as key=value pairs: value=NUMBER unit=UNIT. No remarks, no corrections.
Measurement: value=9 unit=kg/cm²
